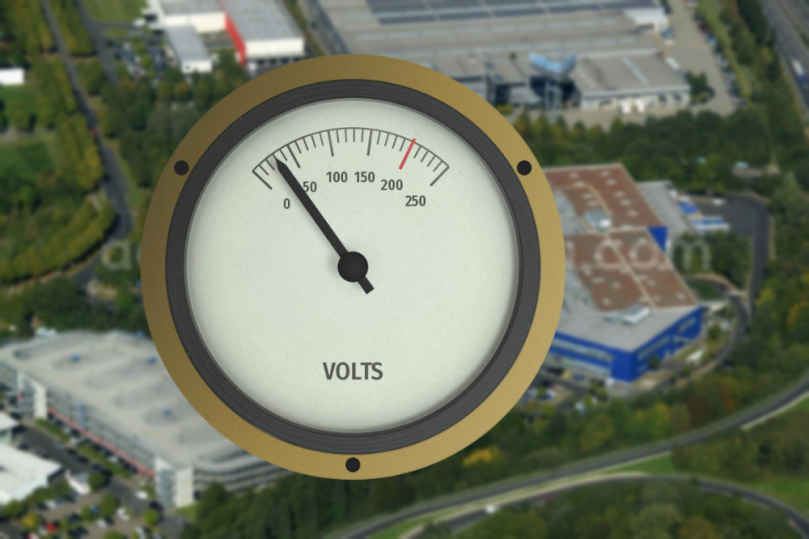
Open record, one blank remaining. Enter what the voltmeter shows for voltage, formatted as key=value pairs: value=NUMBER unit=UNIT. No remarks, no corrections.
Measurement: value=30 unit=V
